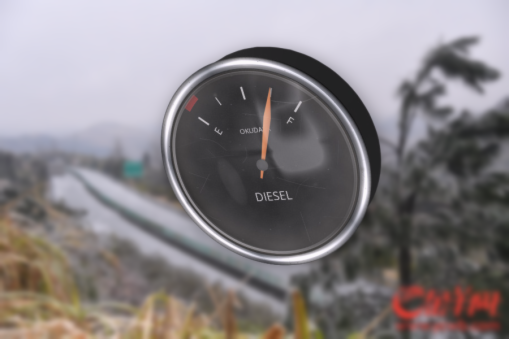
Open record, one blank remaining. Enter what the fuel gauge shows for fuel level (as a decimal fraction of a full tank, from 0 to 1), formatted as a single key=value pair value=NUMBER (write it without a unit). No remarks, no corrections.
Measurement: value=0.75
